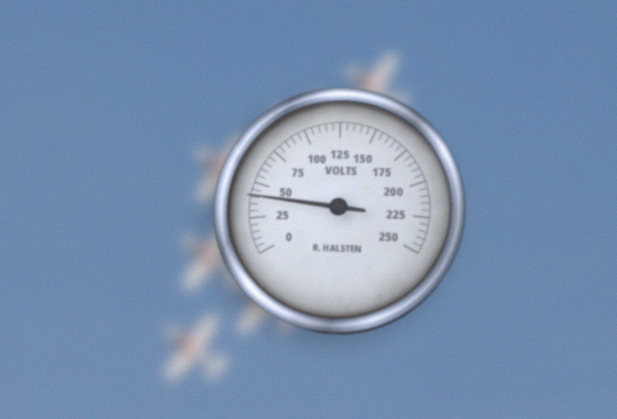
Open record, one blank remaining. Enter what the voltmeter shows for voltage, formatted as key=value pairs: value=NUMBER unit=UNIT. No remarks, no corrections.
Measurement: value=40 unit=V
